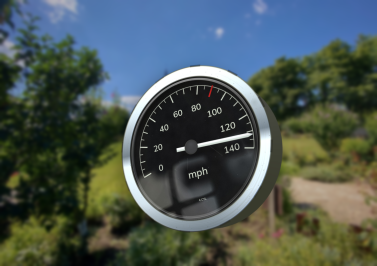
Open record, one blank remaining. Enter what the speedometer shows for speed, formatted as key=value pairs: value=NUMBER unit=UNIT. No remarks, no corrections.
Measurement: value=132.5 unit=mph
